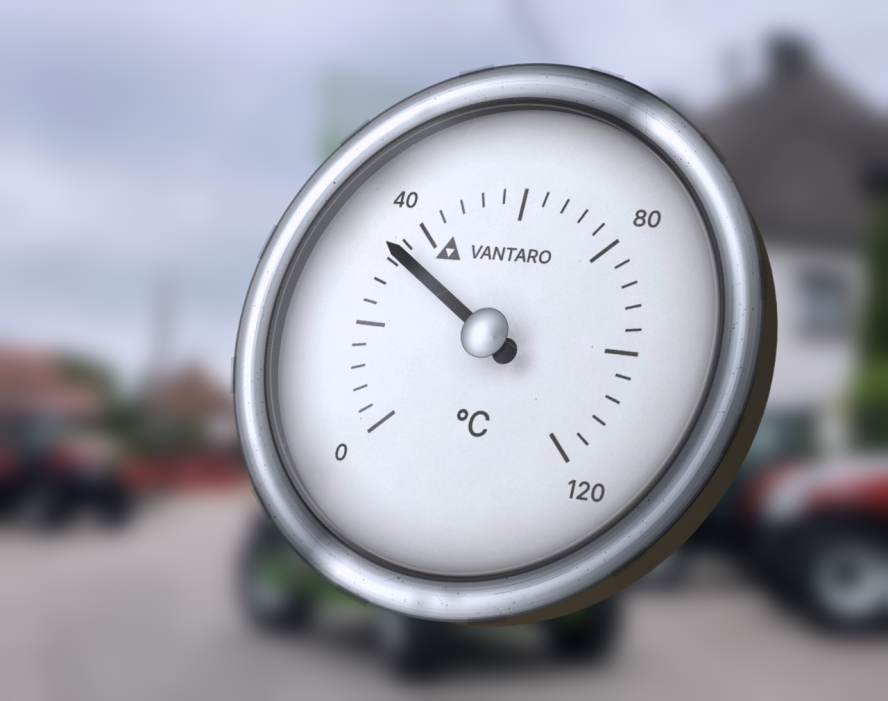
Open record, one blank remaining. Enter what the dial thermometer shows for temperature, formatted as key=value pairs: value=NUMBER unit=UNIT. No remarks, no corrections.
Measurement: value=34 unit=°C
